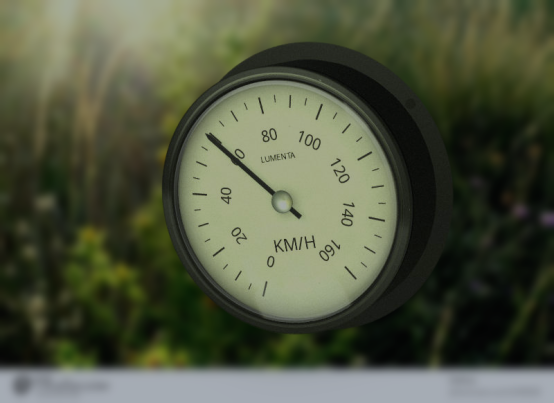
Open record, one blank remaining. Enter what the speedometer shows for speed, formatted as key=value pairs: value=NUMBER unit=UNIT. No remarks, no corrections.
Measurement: value=60 unit=km/h
